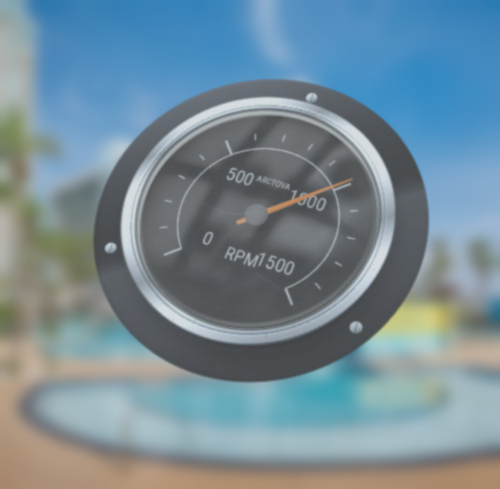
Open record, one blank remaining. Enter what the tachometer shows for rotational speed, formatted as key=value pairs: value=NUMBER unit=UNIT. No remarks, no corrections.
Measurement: value=1000 unit=rpm
